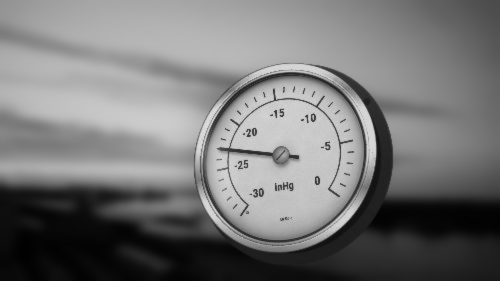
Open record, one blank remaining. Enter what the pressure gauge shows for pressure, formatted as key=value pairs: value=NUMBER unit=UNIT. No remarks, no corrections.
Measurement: value=-23 unit=inHg
